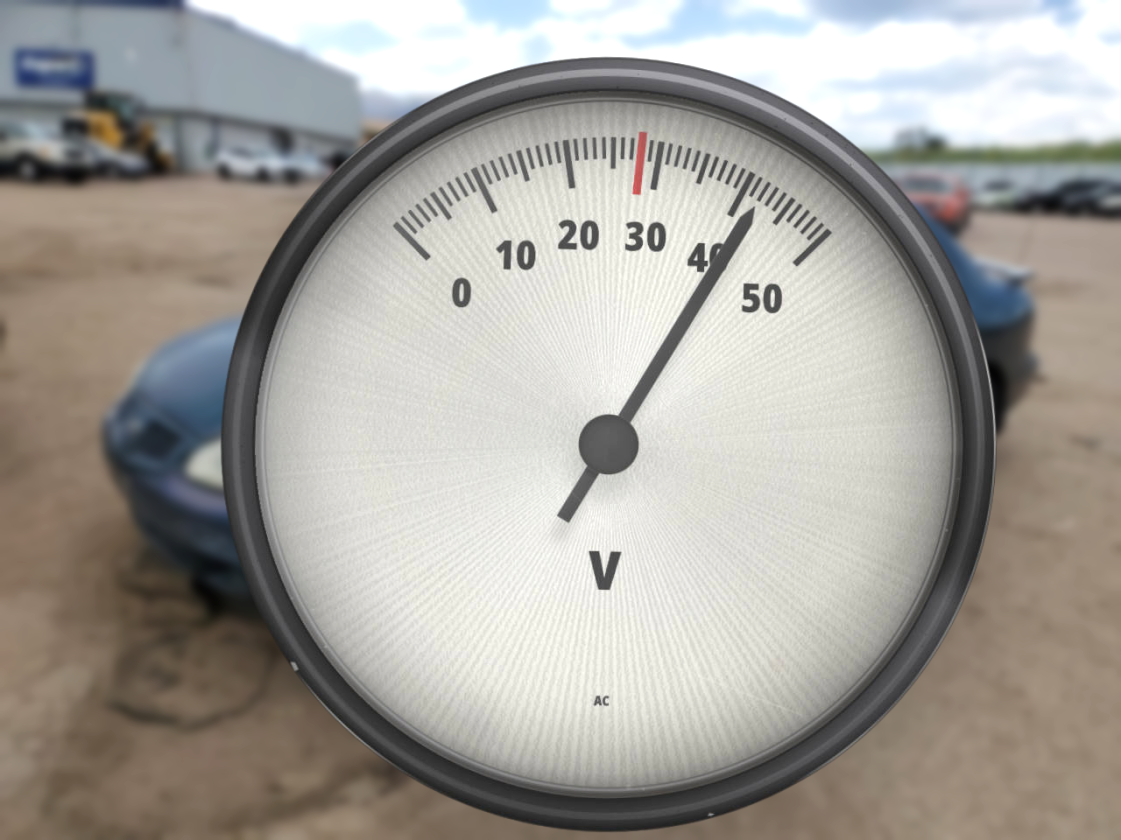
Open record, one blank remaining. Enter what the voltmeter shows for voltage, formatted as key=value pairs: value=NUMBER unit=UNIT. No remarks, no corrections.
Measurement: value=42 unit=V
